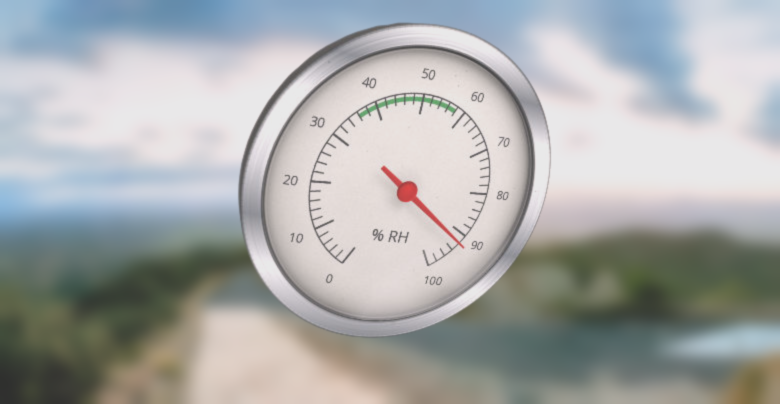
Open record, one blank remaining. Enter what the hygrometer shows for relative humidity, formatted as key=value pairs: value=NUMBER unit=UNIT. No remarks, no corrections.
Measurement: value=92 unit=%
